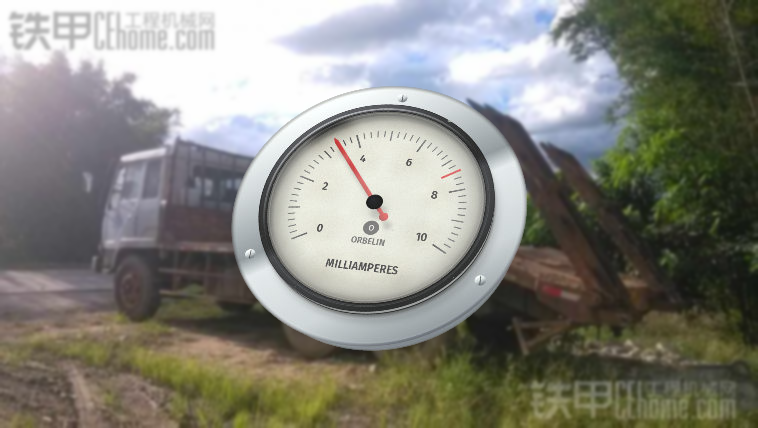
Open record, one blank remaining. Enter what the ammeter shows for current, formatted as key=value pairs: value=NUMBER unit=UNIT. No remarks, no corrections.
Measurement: value=3.4 unit=mA
